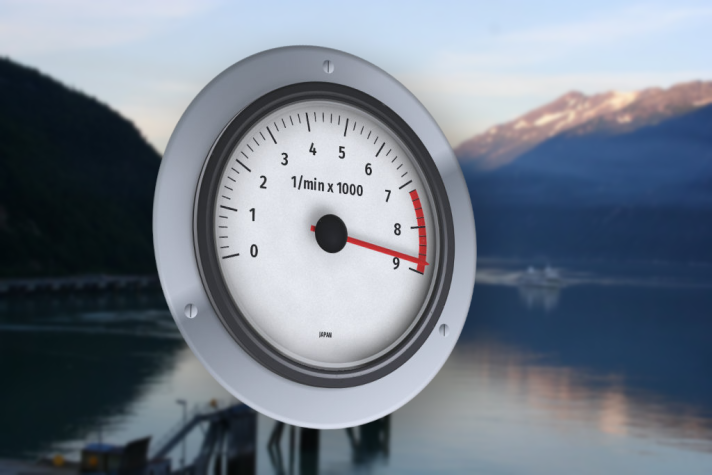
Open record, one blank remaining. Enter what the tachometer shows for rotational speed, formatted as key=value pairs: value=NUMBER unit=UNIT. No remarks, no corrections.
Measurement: value=8800 unit=rpm
